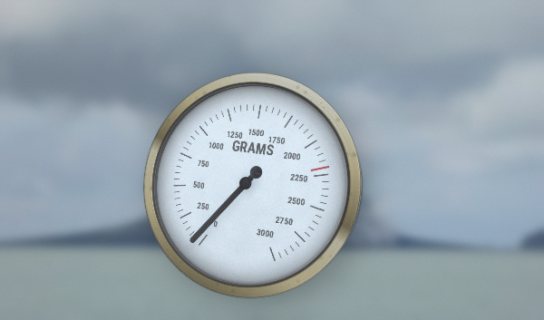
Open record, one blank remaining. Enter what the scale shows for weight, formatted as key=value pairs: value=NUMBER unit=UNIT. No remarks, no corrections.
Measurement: value=50 unit=g
